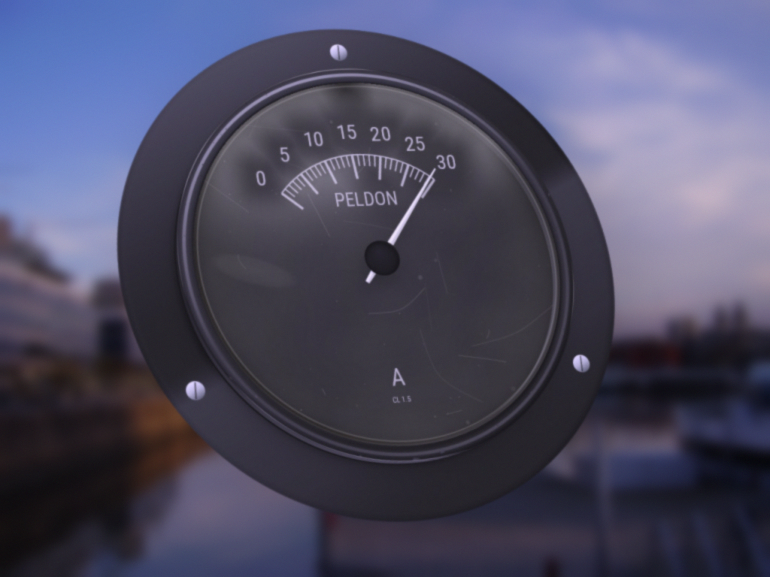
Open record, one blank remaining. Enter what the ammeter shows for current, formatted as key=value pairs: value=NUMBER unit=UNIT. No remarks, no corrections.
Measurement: value=29 unit=A
